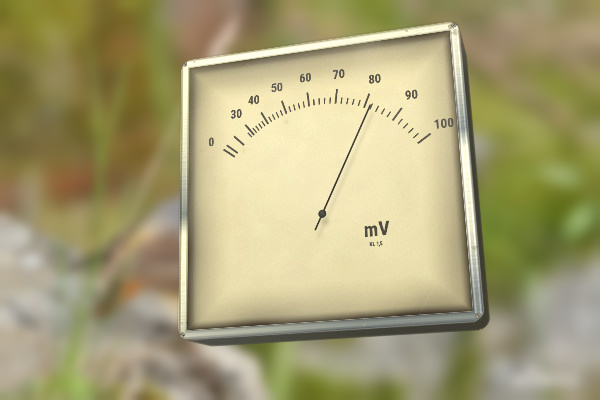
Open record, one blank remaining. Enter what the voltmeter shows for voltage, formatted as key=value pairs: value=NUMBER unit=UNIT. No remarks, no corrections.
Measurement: value=82 unit=mV
